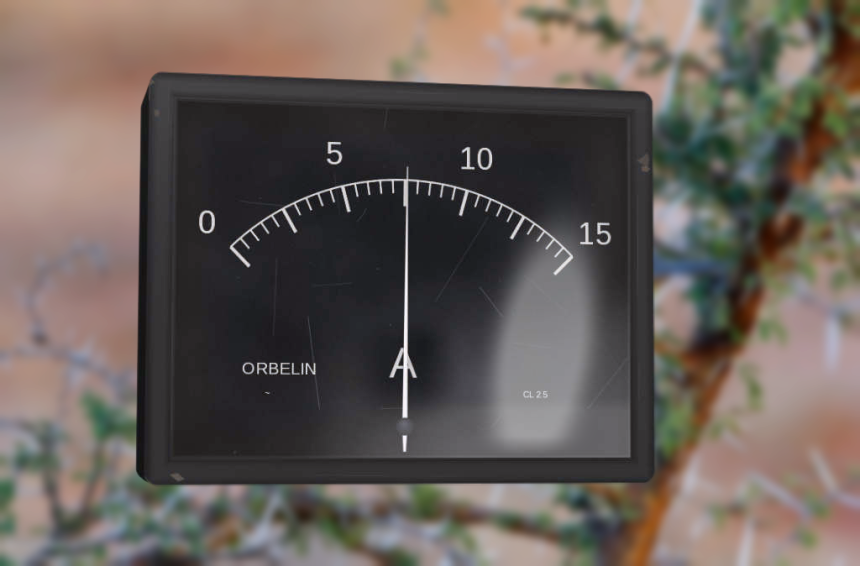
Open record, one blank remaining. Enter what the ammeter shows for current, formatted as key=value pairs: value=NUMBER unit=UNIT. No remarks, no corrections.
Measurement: value=7.5 unit=A
